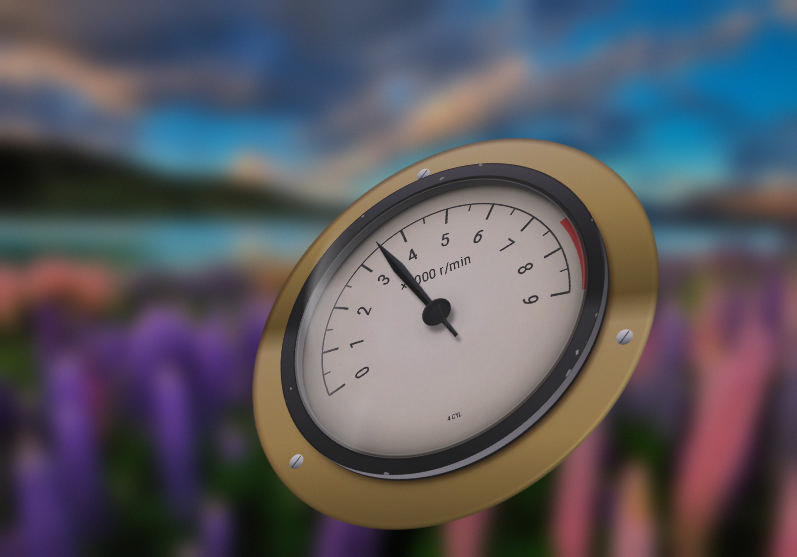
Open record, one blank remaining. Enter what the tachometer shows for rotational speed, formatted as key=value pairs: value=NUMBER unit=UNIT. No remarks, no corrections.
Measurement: value=3500 unit=rpm
